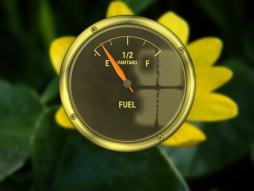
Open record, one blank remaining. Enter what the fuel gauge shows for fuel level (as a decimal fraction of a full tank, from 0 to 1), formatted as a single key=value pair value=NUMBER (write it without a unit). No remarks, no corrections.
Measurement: value=0.125
